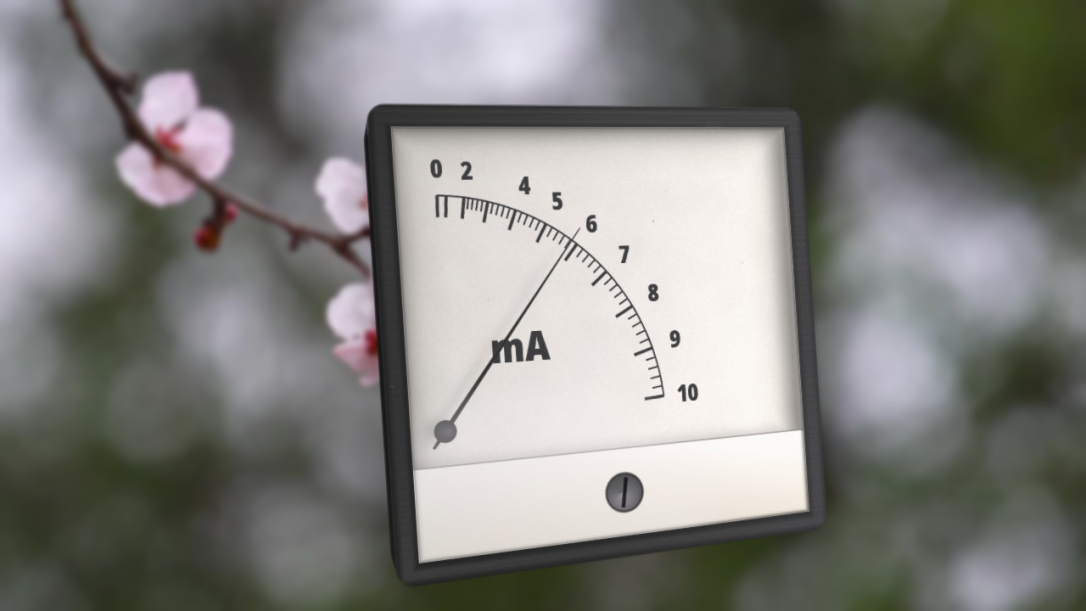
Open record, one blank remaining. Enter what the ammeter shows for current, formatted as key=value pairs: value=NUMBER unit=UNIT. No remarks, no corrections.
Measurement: value=5.8 unit=mA
